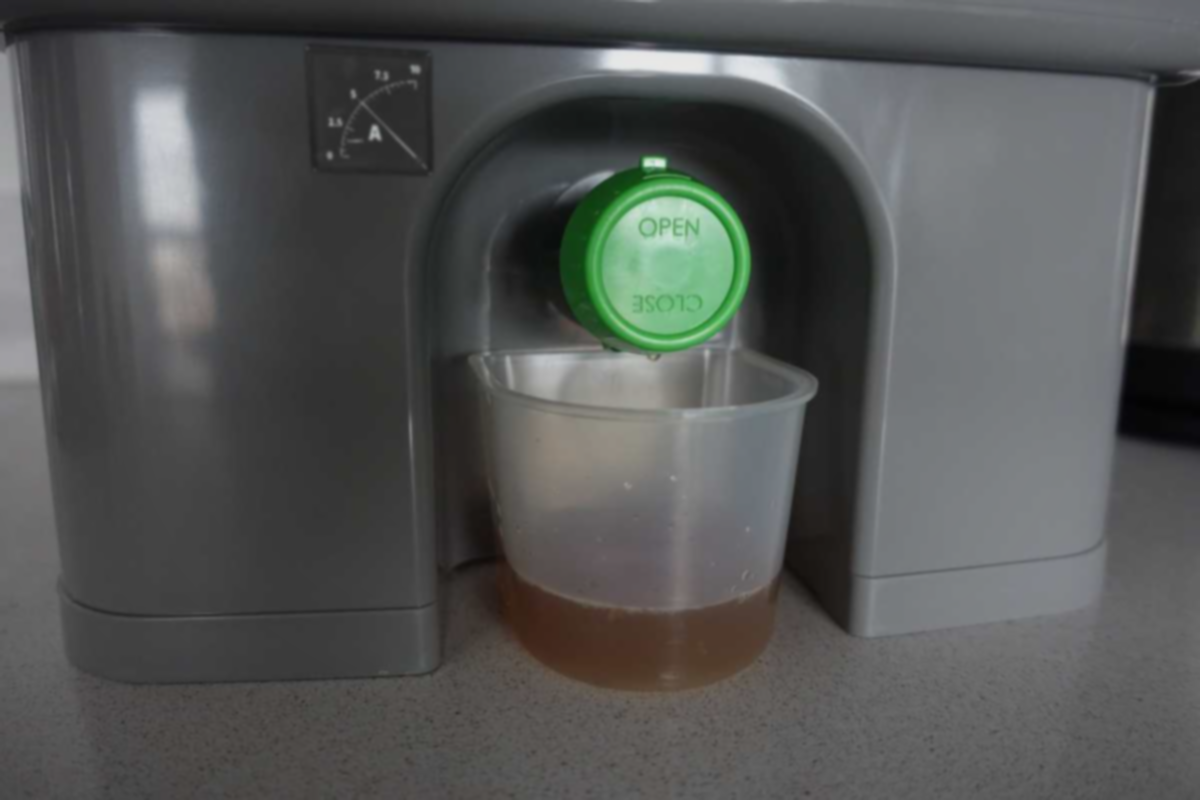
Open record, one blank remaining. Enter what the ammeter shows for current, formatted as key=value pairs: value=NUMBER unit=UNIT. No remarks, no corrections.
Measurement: value=5 unit=A
